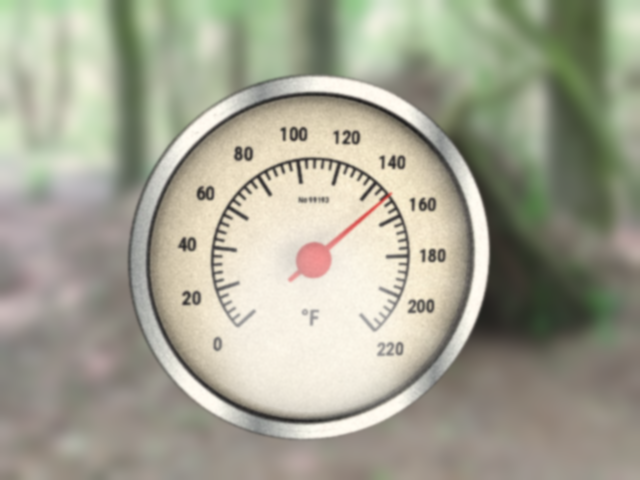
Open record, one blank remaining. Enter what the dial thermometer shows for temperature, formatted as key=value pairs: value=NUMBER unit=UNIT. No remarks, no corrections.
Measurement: value=148 unit=°F
